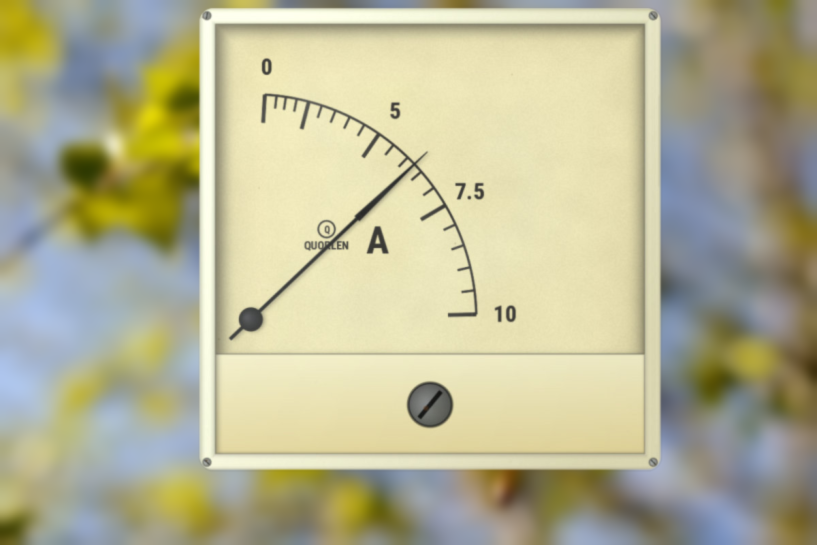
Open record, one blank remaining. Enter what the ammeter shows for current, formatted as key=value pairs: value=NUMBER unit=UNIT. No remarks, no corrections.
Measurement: value=6.25 unit=A
